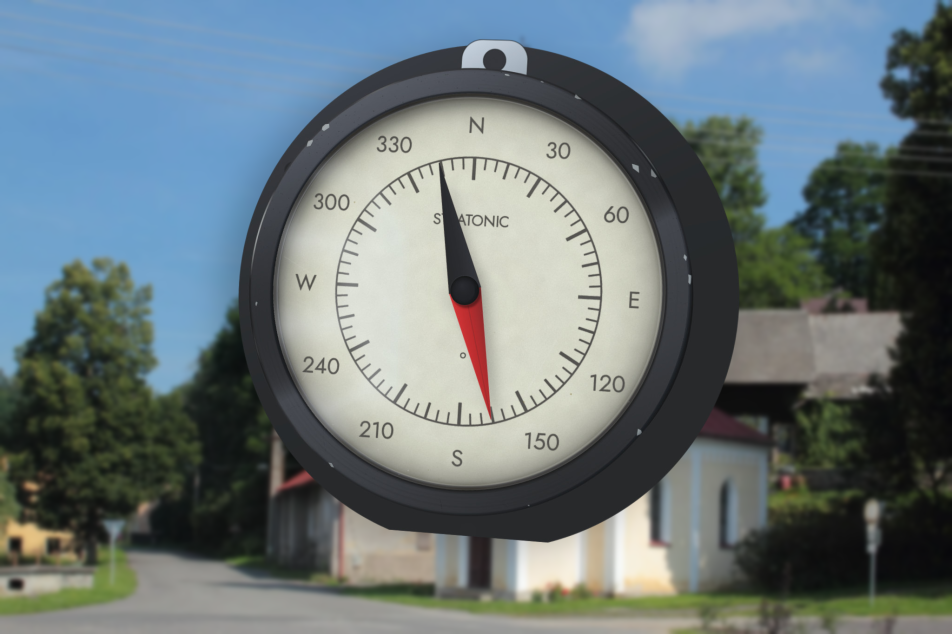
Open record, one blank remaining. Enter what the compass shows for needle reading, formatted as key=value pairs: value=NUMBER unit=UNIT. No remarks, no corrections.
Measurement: value=165 unit=°
